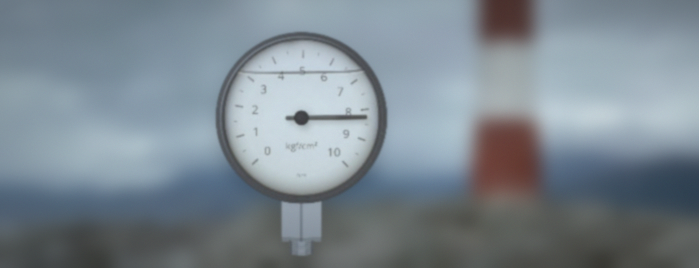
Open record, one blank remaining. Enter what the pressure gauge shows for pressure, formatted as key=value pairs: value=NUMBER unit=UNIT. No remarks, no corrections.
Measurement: value=8.25 unit=kg/cm²
